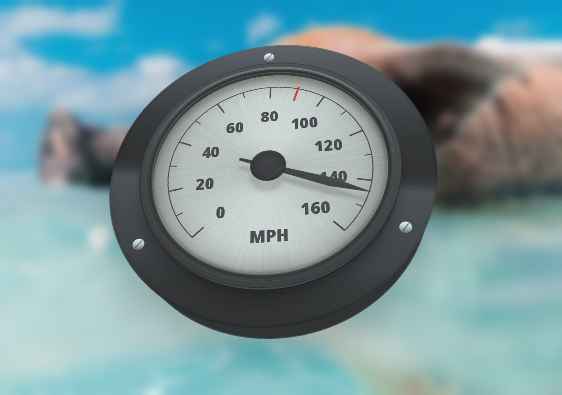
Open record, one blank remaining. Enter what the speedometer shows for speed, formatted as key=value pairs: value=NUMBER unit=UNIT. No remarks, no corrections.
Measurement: value=145 unit=mph
